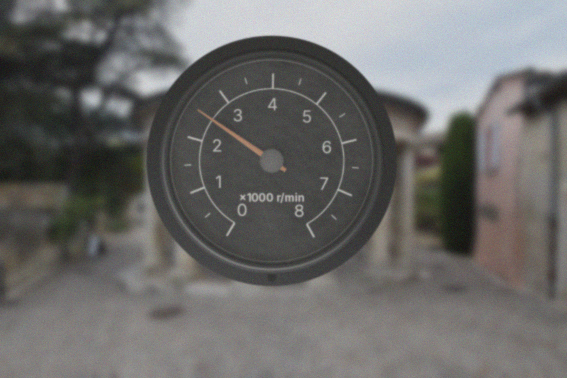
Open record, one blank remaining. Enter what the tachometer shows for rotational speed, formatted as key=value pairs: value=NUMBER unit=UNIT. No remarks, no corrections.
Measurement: value=2500 unit=rpm
